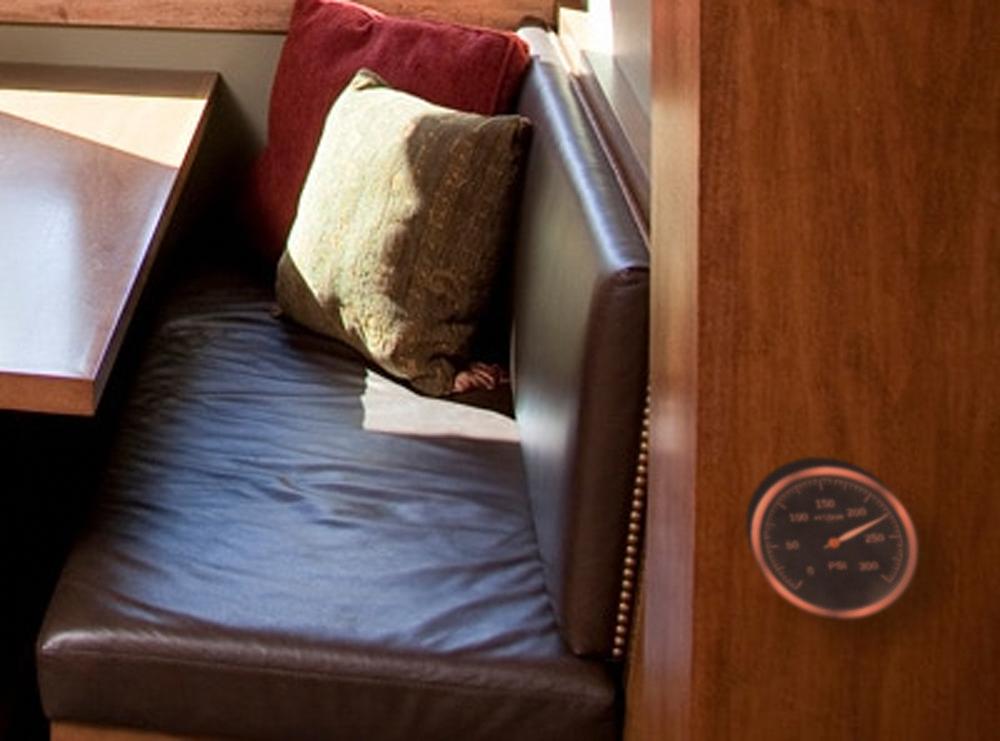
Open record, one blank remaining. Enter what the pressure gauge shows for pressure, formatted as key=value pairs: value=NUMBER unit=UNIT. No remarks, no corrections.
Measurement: value=225 unit=psi
